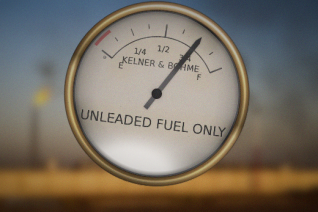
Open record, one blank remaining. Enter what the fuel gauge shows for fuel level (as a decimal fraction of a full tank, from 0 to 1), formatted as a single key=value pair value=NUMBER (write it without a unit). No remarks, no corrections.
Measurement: value=0.75
